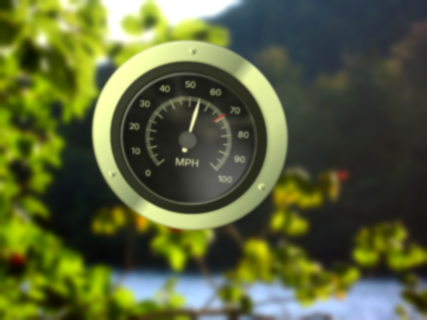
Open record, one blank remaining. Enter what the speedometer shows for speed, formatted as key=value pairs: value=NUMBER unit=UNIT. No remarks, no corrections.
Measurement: value=55 unit=mph
